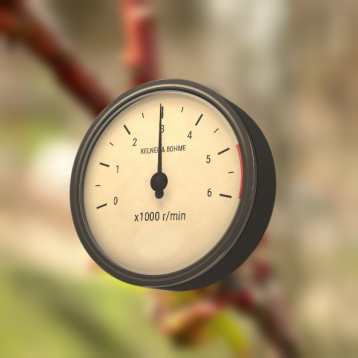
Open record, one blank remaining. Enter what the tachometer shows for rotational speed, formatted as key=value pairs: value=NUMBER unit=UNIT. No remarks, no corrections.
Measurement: value=3000 unit=rpm
